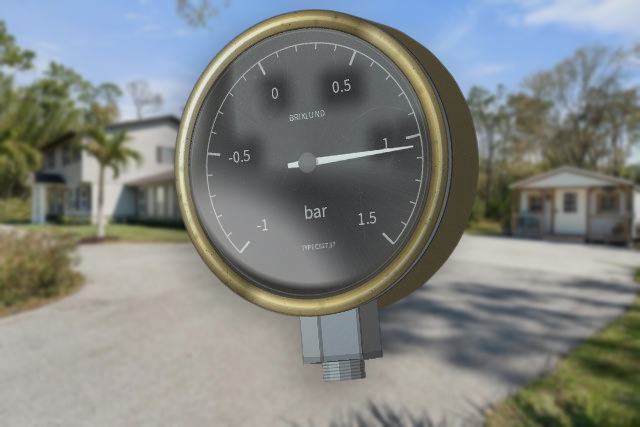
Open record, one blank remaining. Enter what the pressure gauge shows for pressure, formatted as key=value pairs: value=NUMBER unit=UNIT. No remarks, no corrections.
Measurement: value=1.05 unit=bar
